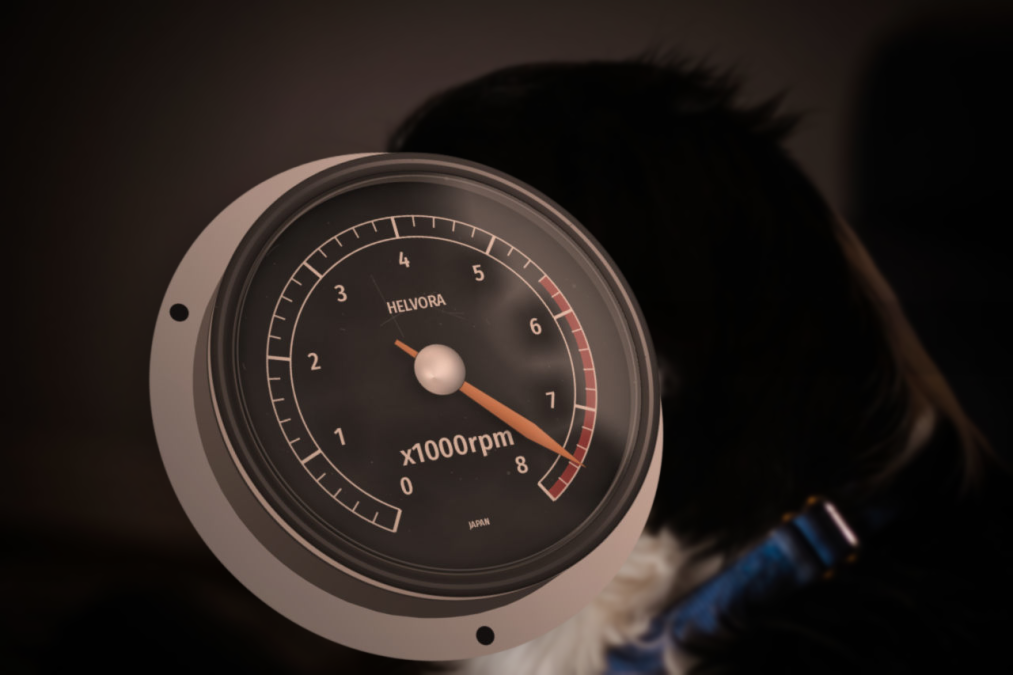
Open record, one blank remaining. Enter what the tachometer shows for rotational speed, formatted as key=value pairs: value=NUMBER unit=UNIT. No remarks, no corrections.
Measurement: value=7600 unit=rpm
